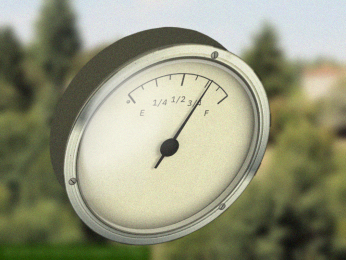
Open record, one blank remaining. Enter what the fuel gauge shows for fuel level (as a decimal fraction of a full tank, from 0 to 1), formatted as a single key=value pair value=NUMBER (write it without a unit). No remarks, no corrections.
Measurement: value=0.75
